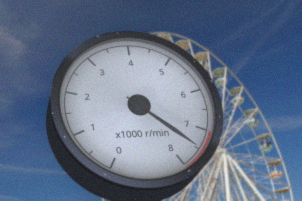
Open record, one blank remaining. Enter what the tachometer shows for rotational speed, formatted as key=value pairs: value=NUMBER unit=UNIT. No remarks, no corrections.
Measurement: value=7500 unit=rpm
